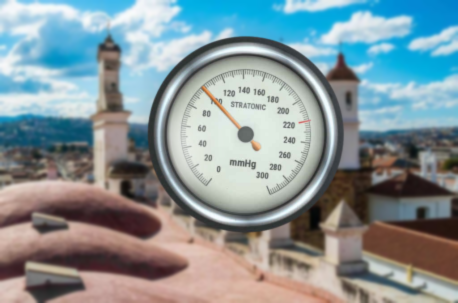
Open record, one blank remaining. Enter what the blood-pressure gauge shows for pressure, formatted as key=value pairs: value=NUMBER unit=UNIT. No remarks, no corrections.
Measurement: value=100 unit=mmHg
